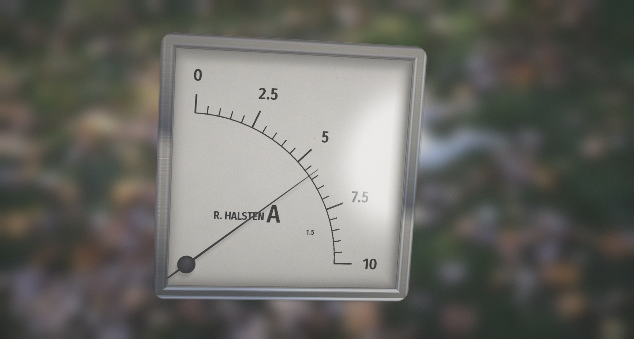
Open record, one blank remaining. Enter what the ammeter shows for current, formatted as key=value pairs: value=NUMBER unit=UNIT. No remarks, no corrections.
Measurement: value=5.75 unit=A
